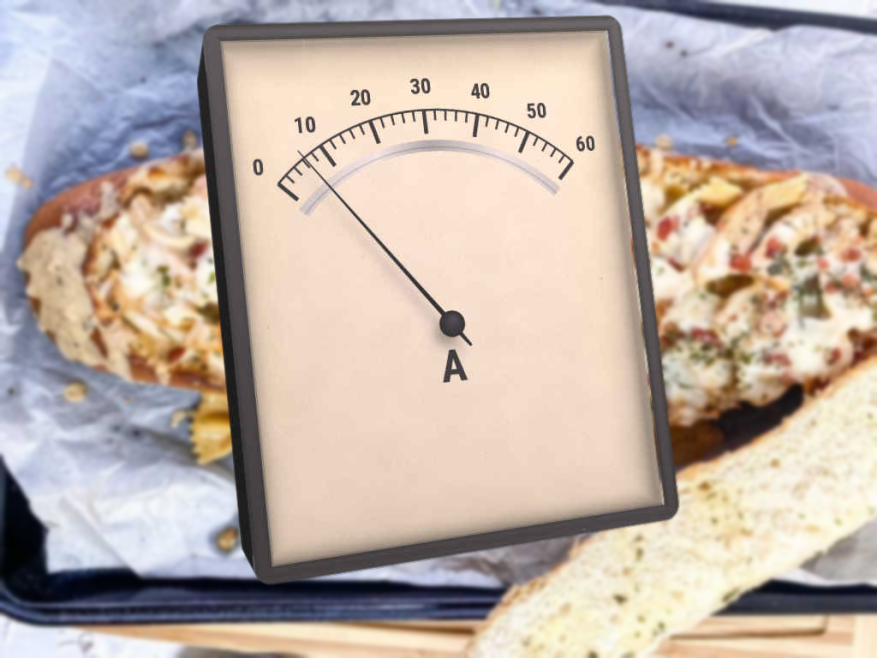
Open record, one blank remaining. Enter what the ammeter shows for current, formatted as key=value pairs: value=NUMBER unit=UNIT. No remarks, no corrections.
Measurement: value=6 unit=A
